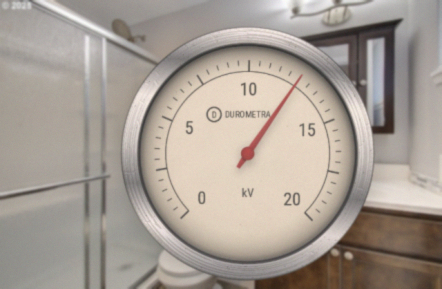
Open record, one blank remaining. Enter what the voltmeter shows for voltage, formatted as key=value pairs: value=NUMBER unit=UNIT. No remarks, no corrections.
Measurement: value=12.5 unit=kV
